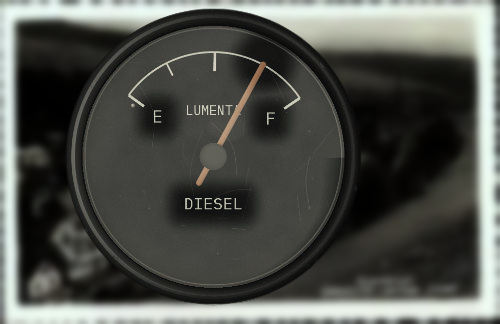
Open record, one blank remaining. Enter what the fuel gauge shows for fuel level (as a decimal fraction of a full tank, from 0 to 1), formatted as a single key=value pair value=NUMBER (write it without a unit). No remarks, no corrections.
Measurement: value=0.75
